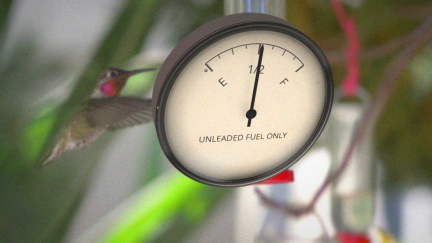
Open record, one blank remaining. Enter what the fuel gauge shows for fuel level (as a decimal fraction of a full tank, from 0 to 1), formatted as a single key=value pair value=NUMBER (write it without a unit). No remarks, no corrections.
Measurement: value=0.5
